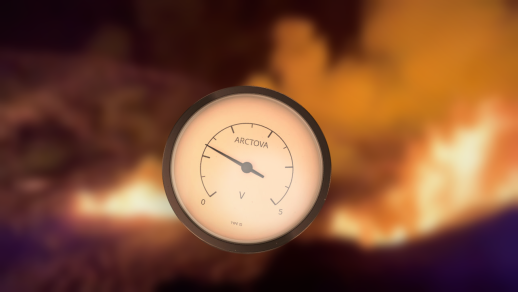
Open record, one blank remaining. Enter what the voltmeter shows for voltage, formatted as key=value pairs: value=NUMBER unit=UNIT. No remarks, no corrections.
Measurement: value=1.25 unit=V
